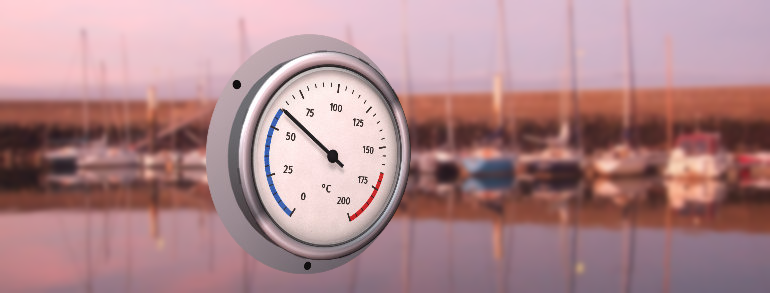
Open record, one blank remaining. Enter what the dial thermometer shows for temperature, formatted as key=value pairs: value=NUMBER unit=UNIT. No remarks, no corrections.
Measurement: value=60 unit=°C
